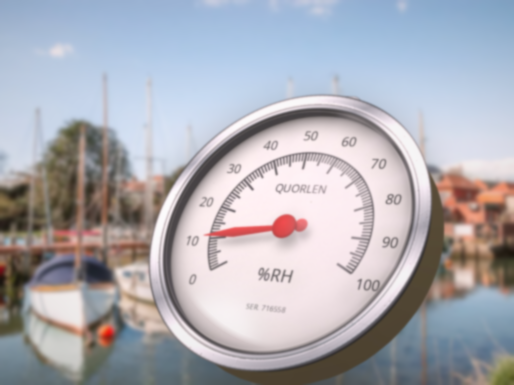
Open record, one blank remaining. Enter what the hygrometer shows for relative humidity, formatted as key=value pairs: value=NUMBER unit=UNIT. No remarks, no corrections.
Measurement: value=10 unit=%
